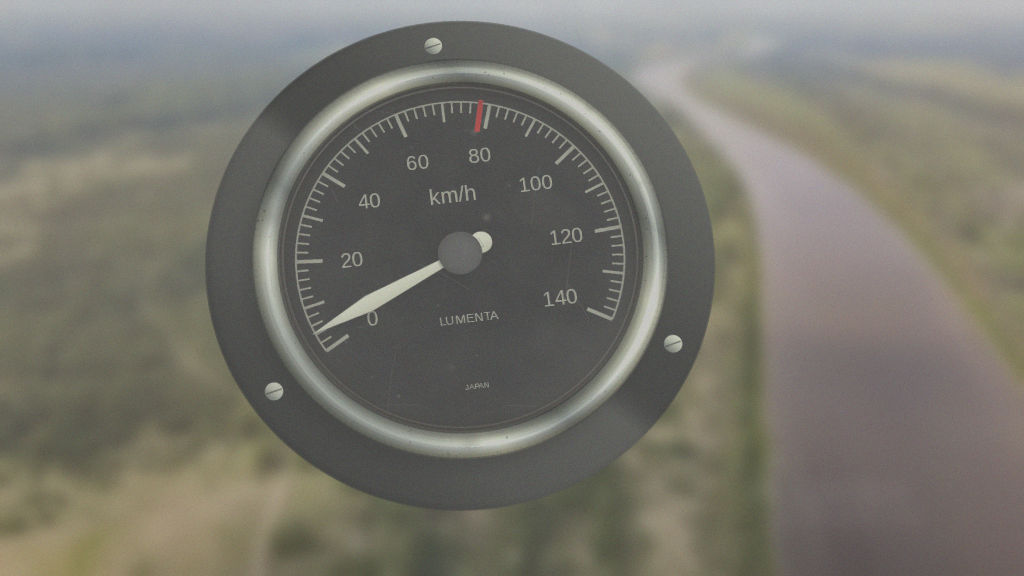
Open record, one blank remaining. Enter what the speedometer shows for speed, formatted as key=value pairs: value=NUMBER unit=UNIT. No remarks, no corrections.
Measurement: value=4 unit=km/h
